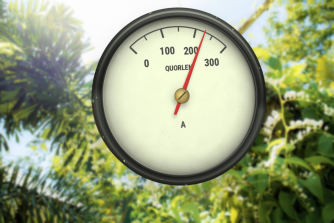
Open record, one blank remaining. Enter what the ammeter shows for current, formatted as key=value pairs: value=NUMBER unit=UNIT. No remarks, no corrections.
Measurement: value=225 unit=A
